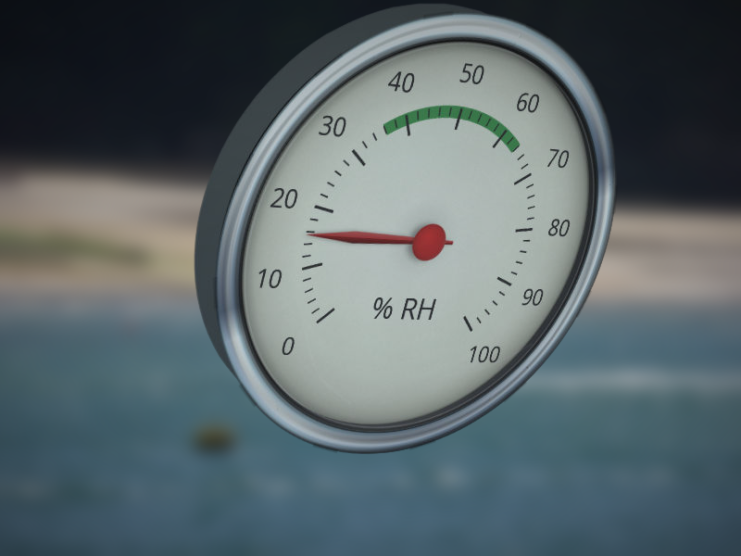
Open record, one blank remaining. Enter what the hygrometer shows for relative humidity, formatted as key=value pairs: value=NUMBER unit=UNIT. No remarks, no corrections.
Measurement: value=16 unit=%
